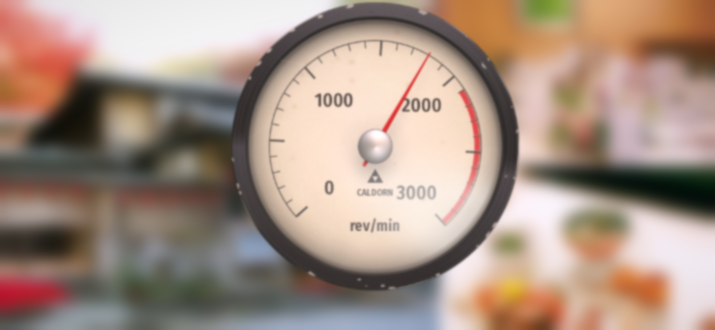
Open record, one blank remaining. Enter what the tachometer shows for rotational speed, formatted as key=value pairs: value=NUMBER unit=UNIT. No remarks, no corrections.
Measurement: value=1800 unit=rpm
